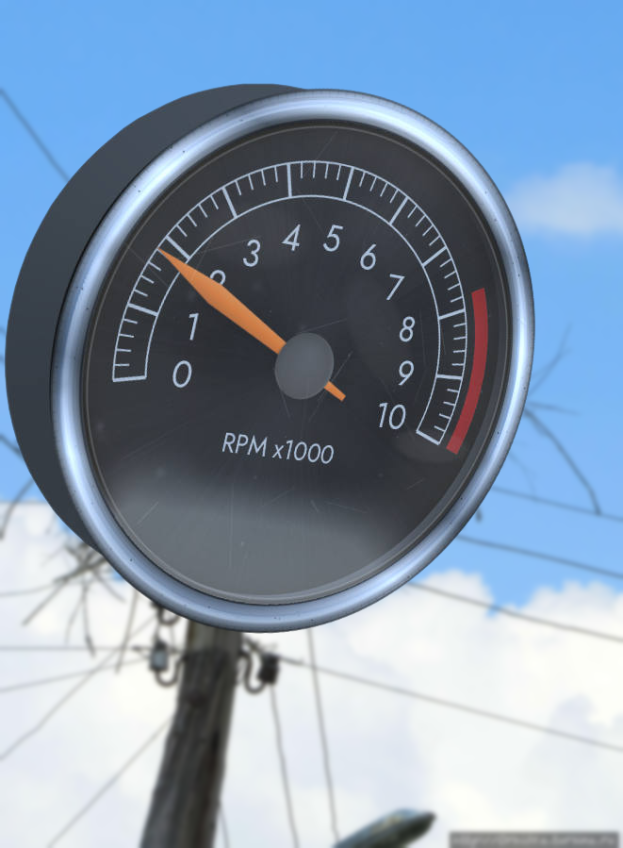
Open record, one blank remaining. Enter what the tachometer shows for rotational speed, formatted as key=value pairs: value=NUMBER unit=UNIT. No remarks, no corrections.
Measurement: value=1800 unit=rpm
